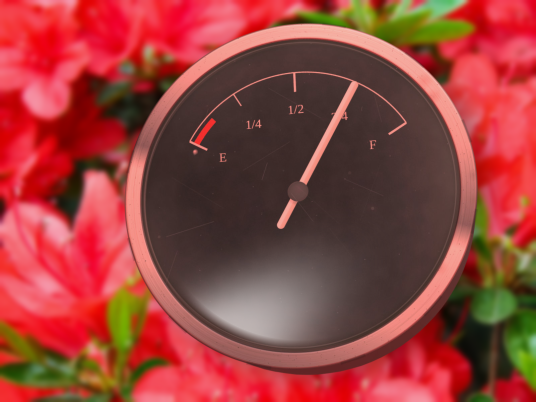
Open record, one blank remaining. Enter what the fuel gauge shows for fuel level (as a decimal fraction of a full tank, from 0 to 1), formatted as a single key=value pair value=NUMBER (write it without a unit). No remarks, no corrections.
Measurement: value=0.75
